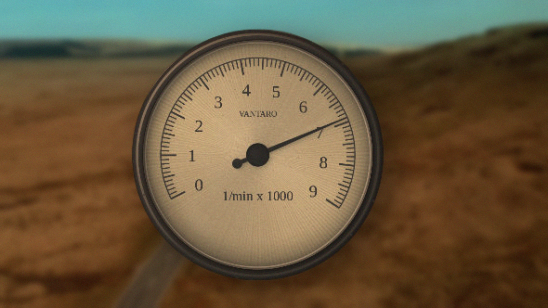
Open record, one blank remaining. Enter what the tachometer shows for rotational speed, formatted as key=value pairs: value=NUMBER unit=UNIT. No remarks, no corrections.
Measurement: value=6900 unit=rpm
